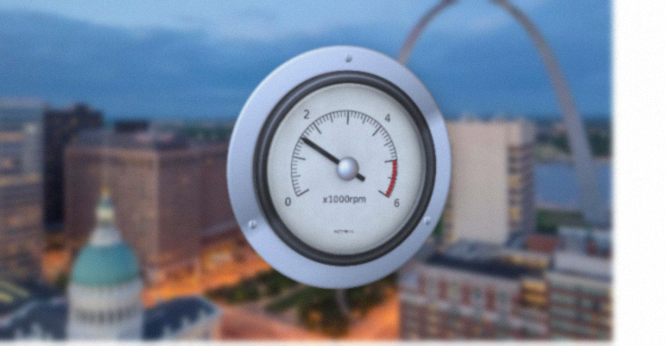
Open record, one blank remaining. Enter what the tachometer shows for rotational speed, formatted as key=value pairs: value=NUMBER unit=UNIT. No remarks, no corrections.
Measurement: value=1500 unit=rpm
